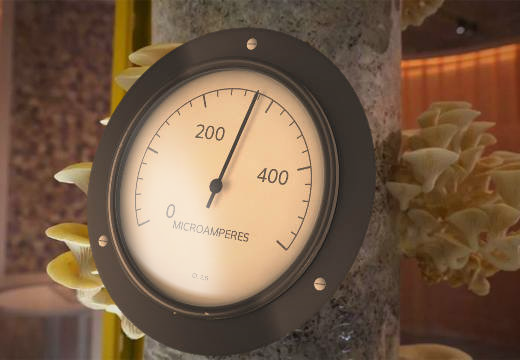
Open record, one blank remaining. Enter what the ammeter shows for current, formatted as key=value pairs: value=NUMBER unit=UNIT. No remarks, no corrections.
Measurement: value=280 unit=µA
